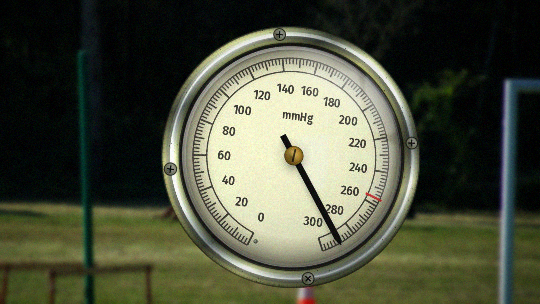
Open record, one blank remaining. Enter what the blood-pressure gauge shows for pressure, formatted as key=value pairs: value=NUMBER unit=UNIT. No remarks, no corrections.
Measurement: value=290 unit=mmHg
